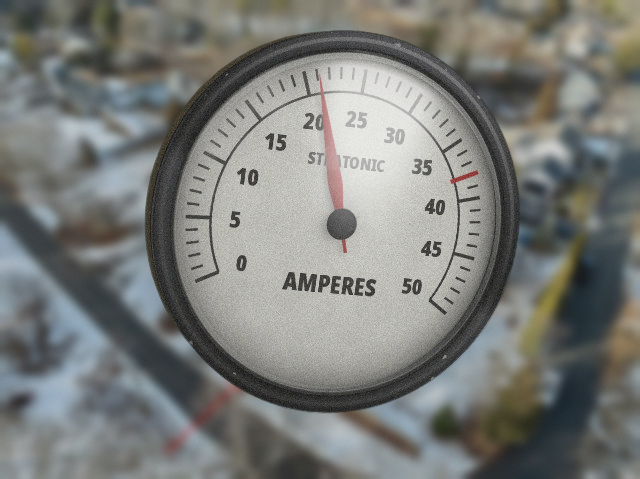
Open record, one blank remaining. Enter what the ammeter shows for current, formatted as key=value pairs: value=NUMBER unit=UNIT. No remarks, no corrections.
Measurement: value=21 unit=A
